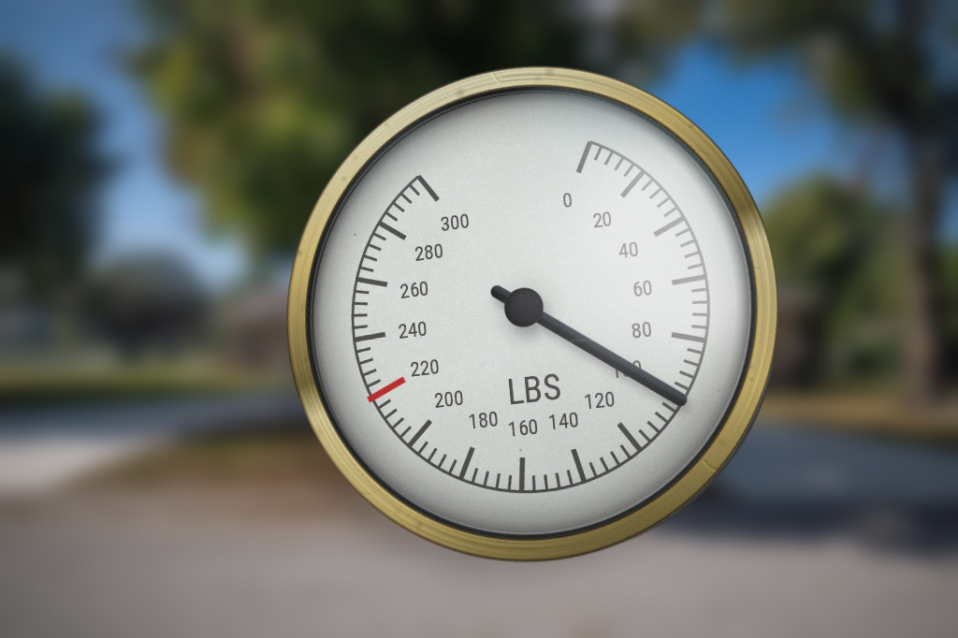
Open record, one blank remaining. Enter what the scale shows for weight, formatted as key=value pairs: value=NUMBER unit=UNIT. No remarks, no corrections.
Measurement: value=100 unit=lb
